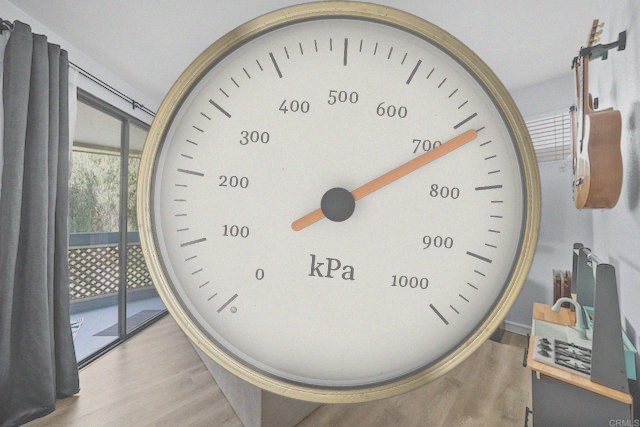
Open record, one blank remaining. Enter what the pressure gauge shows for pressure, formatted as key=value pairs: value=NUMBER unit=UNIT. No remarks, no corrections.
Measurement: value=720 unit=kPa
